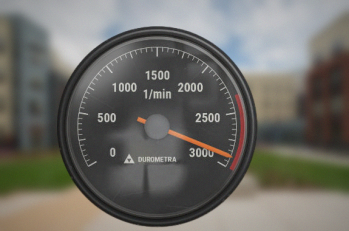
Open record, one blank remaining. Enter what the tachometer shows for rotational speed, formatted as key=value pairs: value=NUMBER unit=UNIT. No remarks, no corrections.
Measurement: value=2900 unit=rpm
